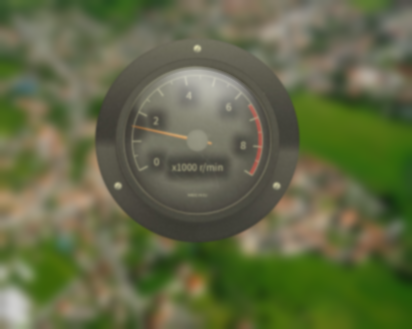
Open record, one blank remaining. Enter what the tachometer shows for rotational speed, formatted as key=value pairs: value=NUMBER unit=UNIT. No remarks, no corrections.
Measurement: value=1500 unit=rpm
